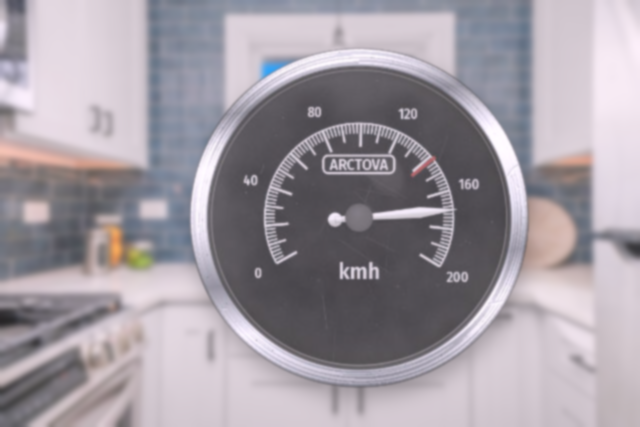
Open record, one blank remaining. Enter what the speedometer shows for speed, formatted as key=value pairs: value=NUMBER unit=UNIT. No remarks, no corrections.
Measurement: value=170 unit=km/h
